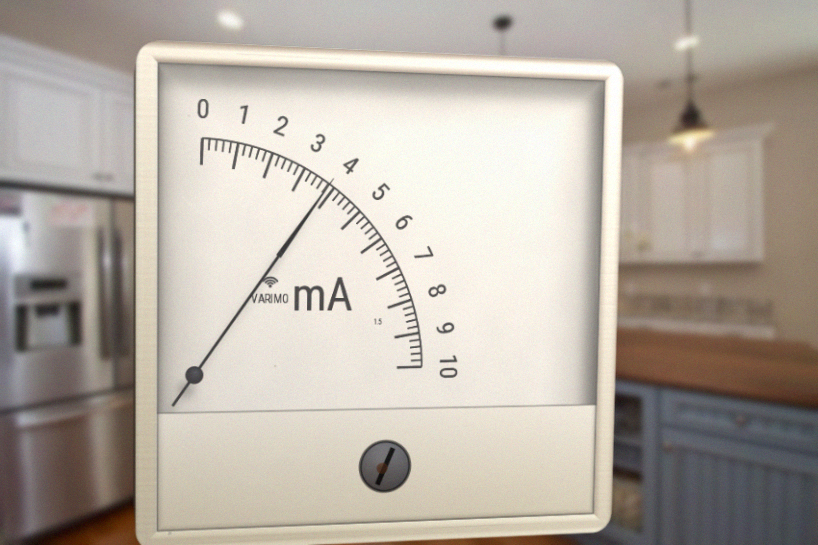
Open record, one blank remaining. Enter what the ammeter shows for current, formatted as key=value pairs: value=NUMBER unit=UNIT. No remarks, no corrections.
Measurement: value=3.8 unit=mA
